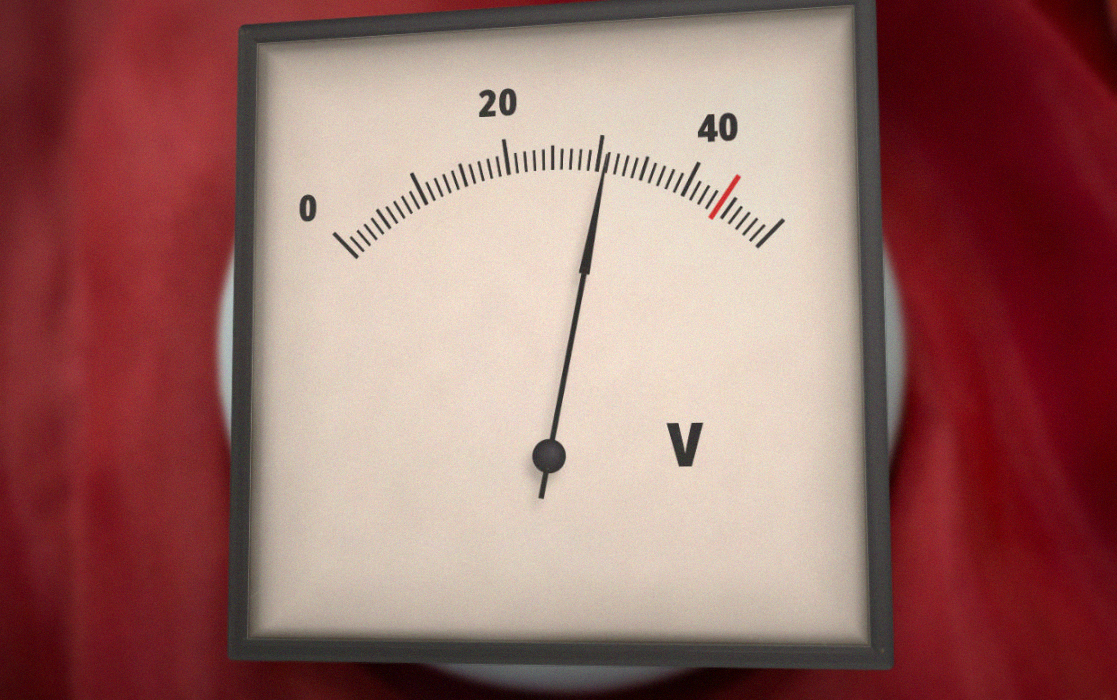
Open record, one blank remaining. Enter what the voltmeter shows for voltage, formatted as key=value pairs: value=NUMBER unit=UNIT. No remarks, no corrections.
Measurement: value=31 unit=V
